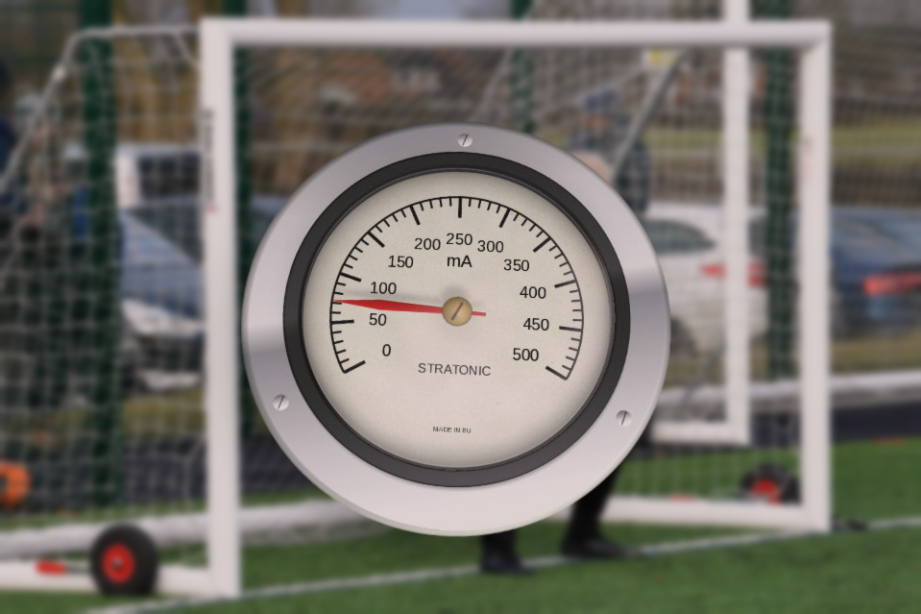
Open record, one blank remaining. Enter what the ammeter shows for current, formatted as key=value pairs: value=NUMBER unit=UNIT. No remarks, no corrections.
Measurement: value=70 unit=mA
